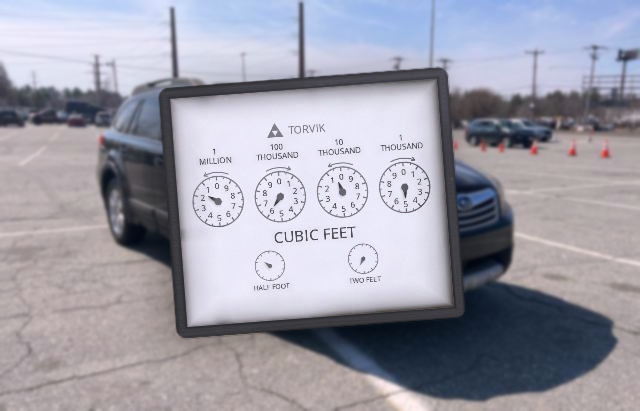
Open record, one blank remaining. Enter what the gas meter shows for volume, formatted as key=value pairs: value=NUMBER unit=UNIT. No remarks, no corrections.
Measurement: value=160500 unit=ft³
